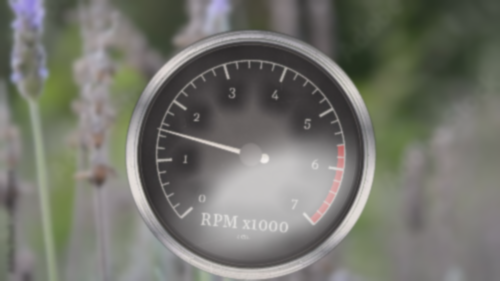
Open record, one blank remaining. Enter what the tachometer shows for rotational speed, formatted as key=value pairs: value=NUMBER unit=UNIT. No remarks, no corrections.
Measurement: value=1500 unit=rpm
